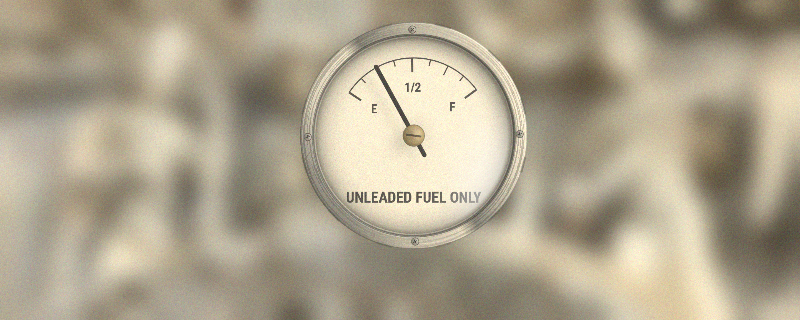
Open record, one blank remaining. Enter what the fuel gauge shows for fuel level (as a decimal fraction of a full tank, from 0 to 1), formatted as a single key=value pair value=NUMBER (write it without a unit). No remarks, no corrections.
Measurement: value=0.25
